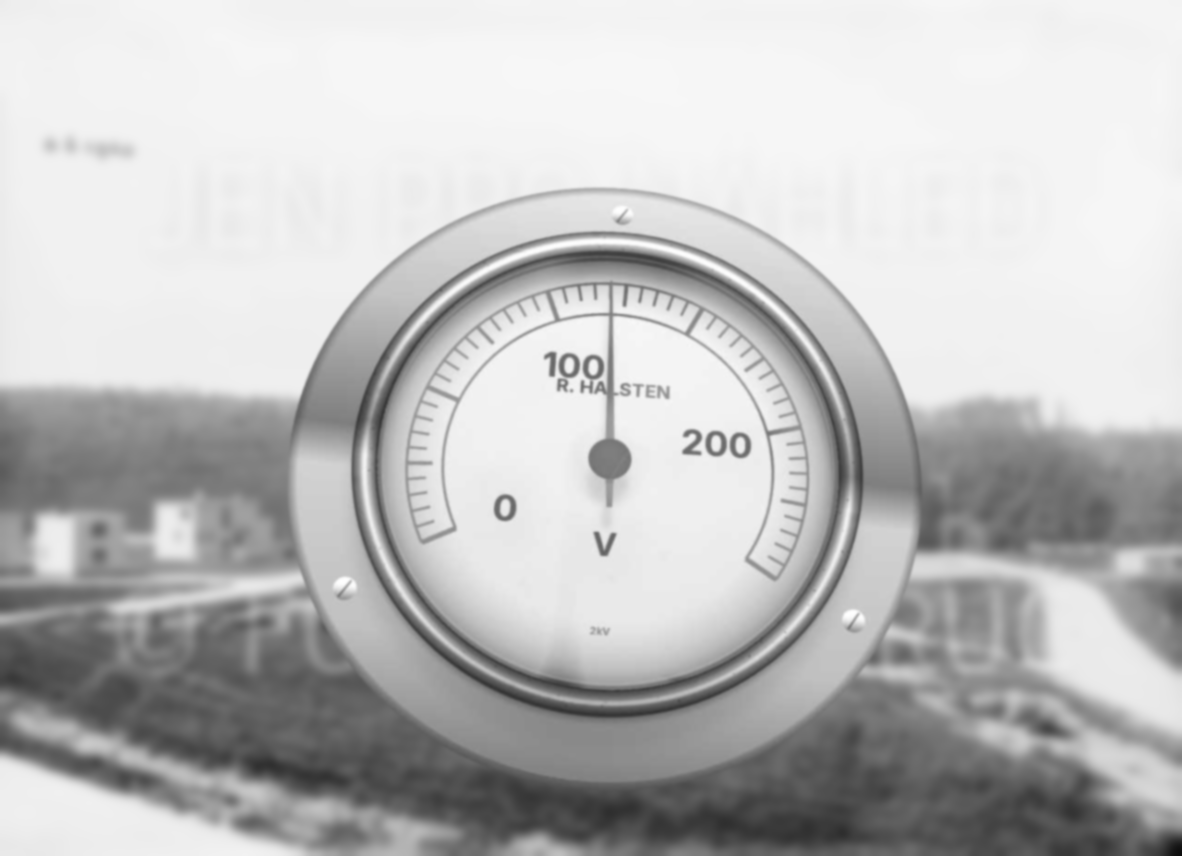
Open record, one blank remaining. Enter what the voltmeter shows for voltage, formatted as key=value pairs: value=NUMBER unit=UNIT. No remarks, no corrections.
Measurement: value=120 unit=V
